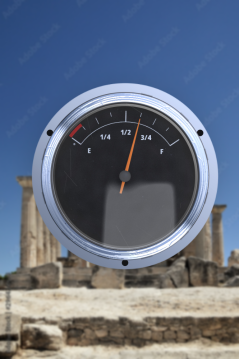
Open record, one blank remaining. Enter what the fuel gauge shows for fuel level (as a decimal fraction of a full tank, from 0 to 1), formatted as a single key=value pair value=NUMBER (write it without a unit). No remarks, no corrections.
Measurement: value=0.625
